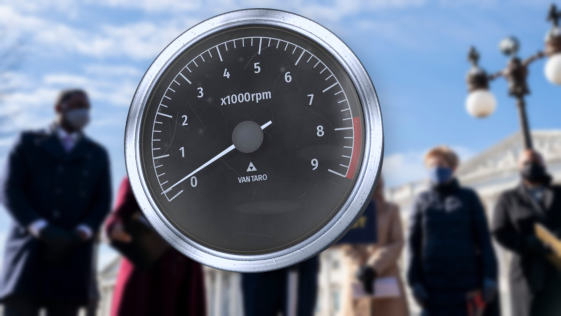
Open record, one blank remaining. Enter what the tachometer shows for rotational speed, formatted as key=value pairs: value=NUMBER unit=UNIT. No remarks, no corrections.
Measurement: value=200 unit=rpm
